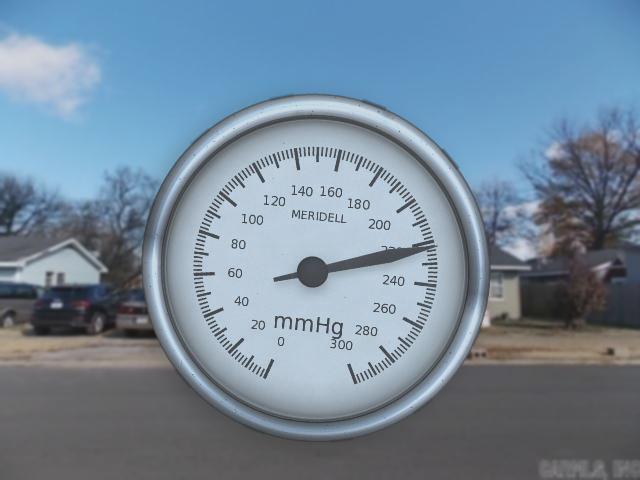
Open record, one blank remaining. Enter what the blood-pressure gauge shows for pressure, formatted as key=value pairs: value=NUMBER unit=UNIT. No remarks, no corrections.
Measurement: value=222 unit=mmHg
